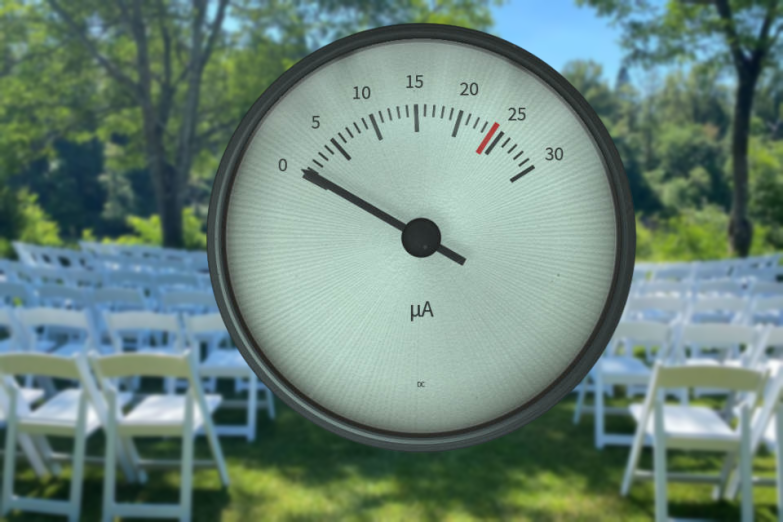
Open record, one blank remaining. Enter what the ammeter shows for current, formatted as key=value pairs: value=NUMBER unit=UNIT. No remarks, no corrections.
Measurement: value=0.5 unit=µA
